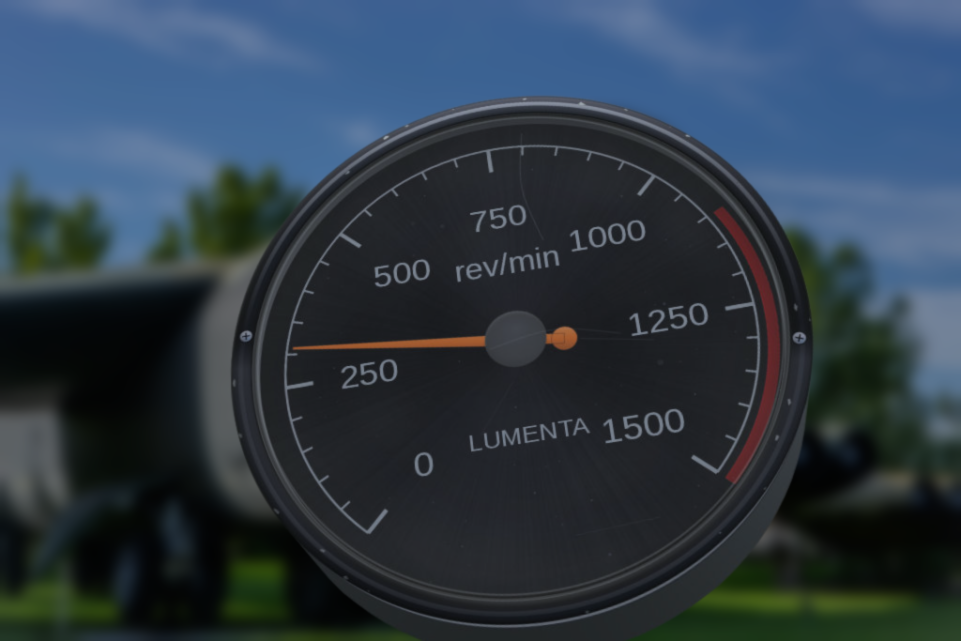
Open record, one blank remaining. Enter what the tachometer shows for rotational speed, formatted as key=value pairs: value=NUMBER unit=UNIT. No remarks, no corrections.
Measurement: value=300 unit=rpm
